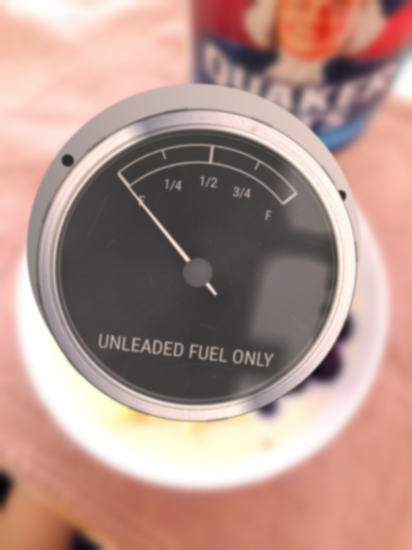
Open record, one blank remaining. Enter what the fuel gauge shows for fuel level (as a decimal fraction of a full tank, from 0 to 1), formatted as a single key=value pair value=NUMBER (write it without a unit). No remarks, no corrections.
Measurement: value=0
